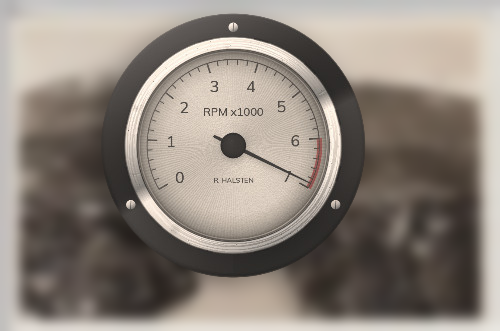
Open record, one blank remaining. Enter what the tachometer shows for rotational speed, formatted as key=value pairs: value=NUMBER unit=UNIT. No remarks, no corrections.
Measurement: value=6900 unit=rpm
